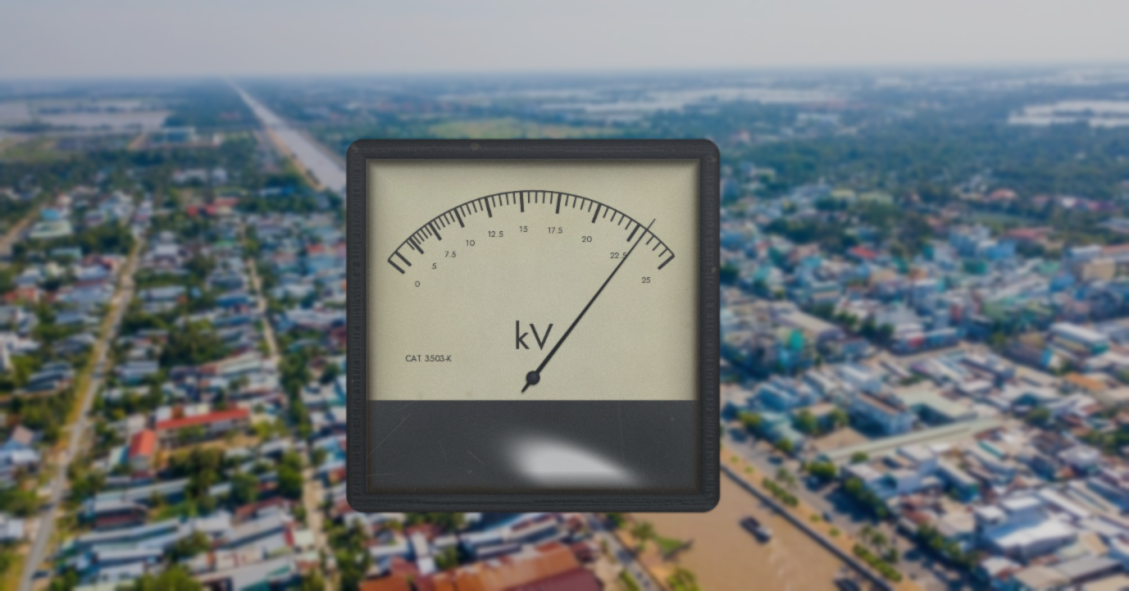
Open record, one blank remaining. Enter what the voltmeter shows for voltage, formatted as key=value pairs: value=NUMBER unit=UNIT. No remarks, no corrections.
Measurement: value=23 unit=kV
